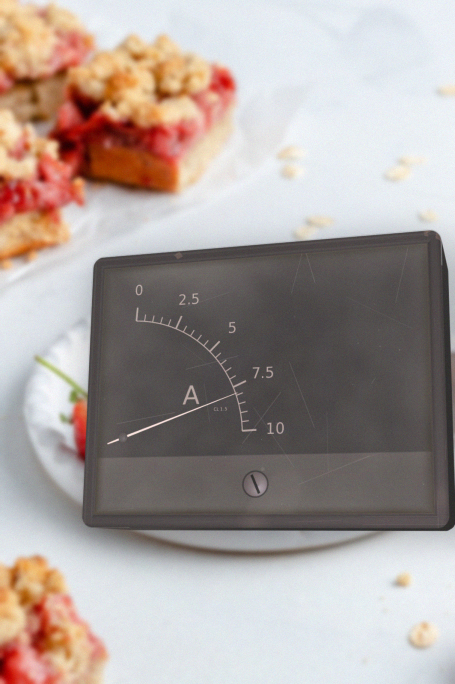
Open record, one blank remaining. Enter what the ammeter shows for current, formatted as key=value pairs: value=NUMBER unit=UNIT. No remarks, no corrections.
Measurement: value=8 unit=A
